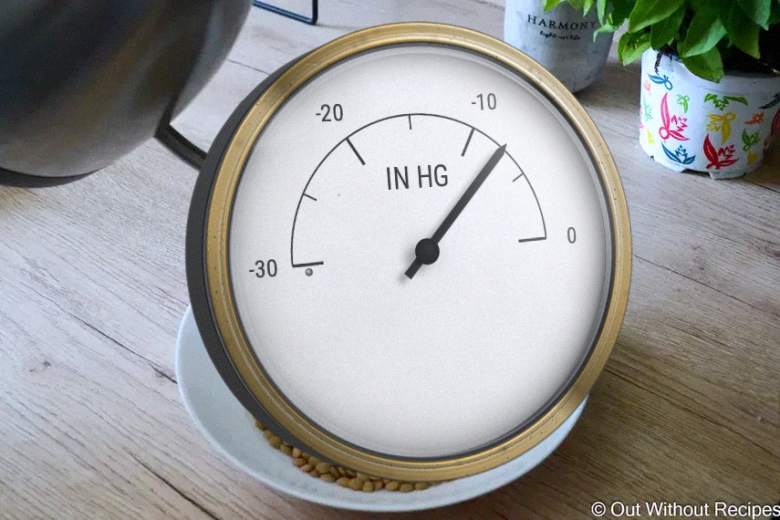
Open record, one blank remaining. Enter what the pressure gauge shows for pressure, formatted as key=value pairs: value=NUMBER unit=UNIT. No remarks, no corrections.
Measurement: value=-7.5 unit=inHg
